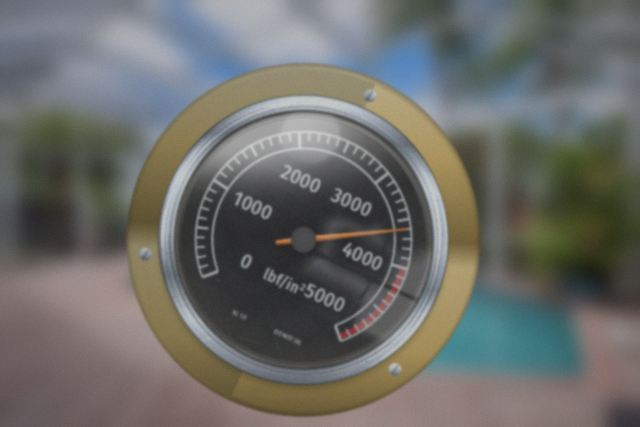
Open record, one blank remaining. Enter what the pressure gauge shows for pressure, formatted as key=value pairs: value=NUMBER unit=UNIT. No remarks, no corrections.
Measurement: value=3600 unit=psi
